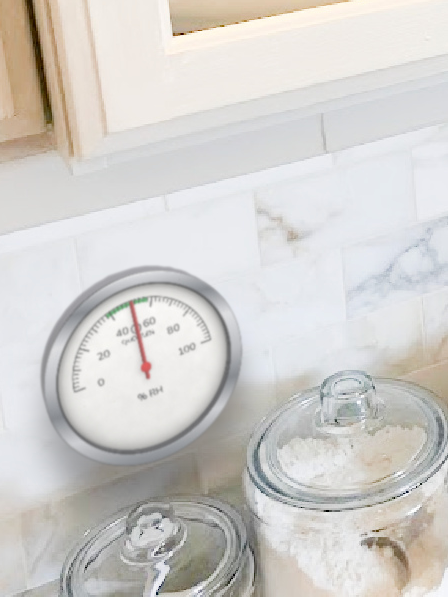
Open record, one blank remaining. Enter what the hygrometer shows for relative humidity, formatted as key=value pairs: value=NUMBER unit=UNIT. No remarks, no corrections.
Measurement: value=50 unit=%
